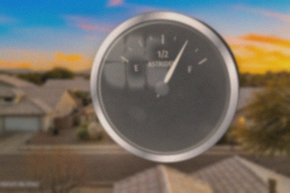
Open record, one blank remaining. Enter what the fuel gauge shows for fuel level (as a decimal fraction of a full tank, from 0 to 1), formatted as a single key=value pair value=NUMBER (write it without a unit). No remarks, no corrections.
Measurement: value=0.75
